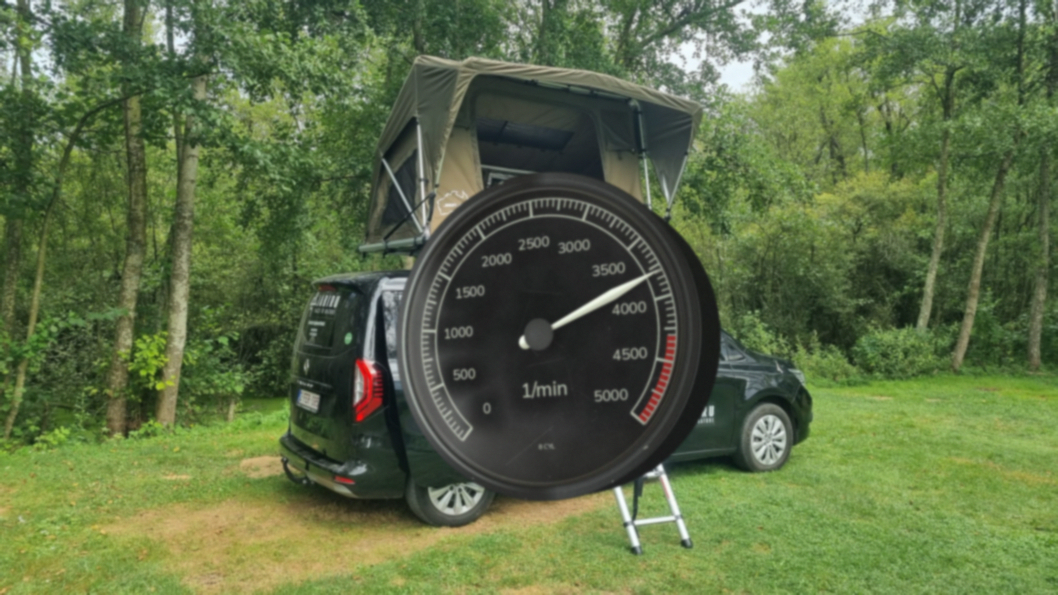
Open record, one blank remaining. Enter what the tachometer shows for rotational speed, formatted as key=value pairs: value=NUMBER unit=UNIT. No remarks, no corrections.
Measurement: value=3800 unit=rpm
